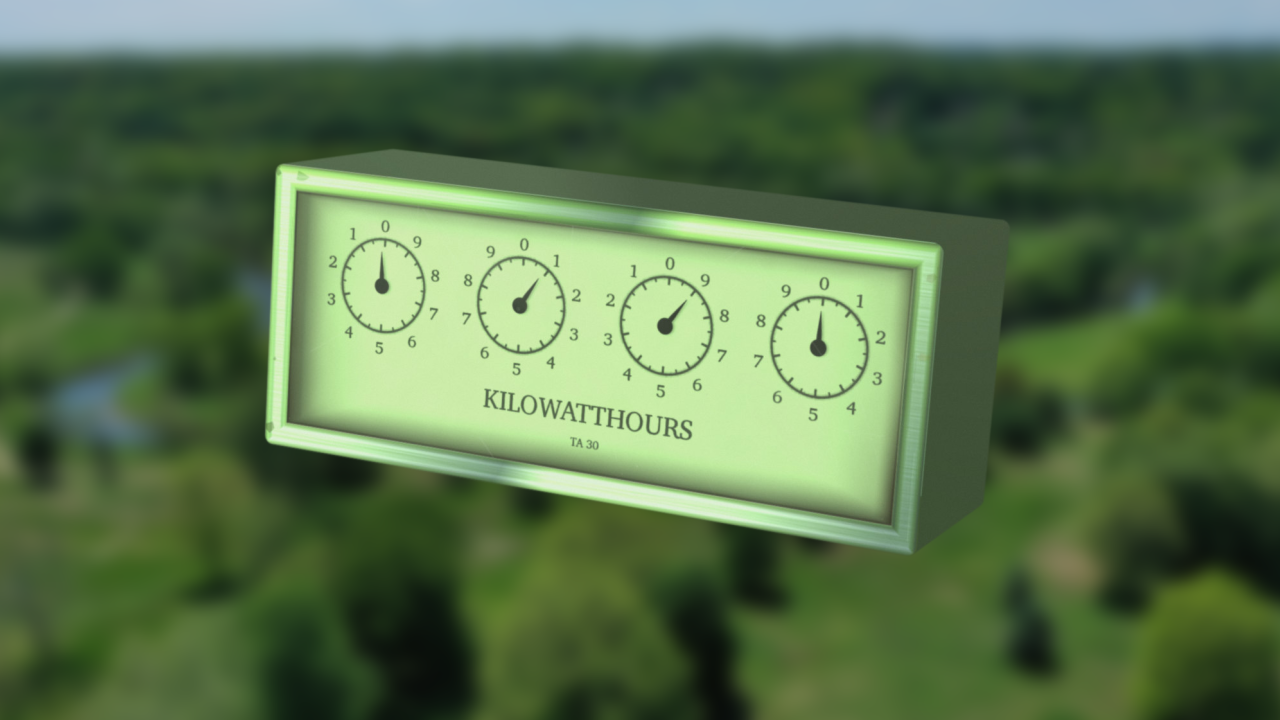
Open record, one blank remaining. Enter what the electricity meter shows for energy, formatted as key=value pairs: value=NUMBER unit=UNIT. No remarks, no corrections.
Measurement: value=90 unit=kWh
